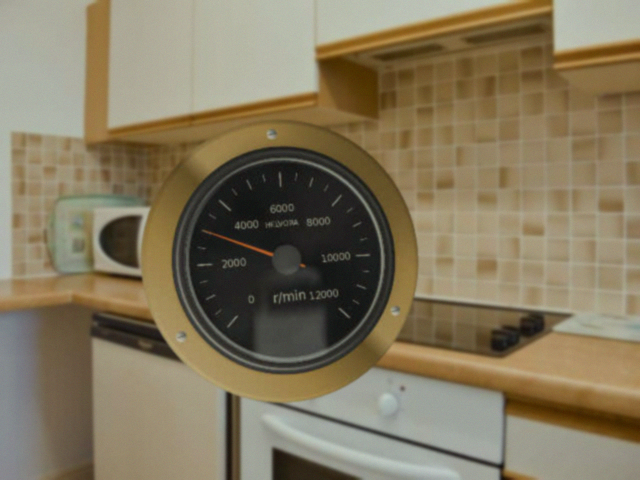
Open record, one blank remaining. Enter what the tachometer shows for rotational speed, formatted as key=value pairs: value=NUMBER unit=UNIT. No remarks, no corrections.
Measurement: value=3000 unit=rpm
